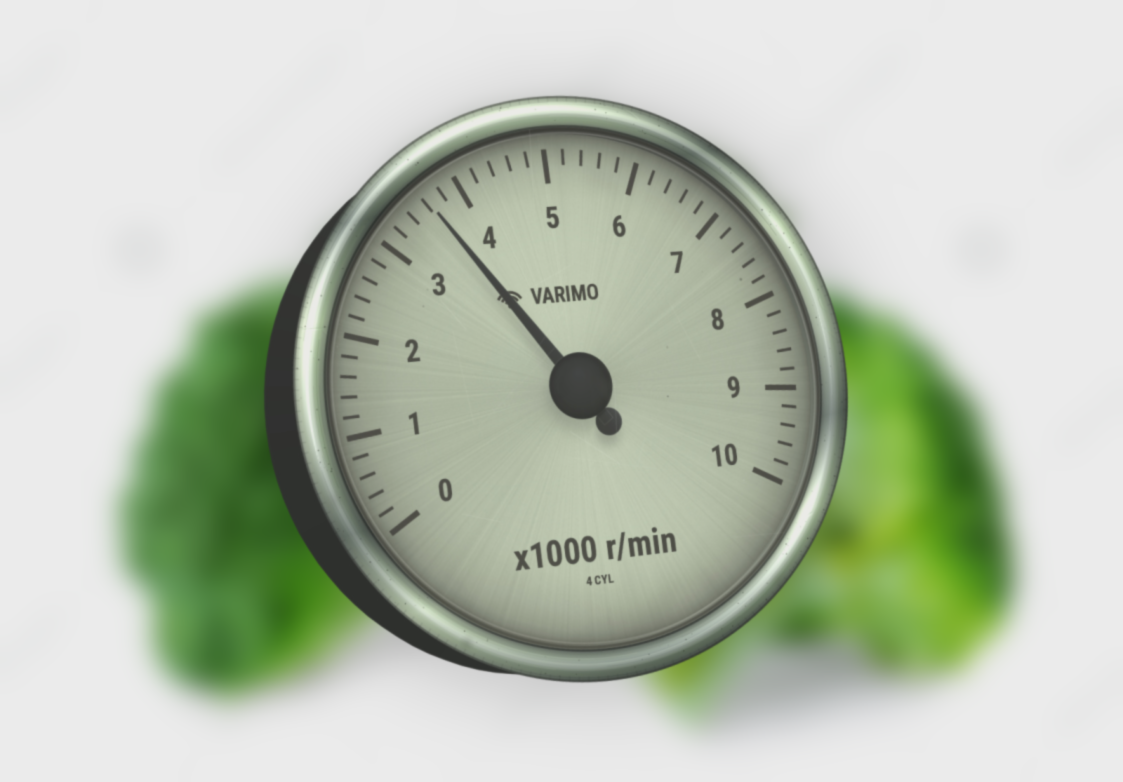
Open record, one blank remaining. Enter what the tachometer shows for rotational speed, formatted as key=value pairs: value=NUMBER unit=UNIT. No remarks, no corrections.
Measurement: value=3600 unit=rpm
